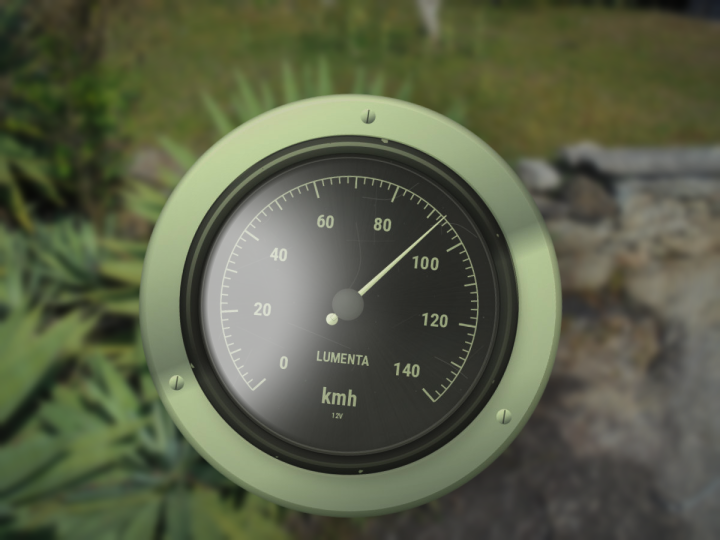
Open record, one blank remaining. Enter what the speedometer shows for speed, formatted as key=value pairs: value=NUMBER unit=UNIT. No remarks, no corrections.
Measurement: value=93 unit=km/h
